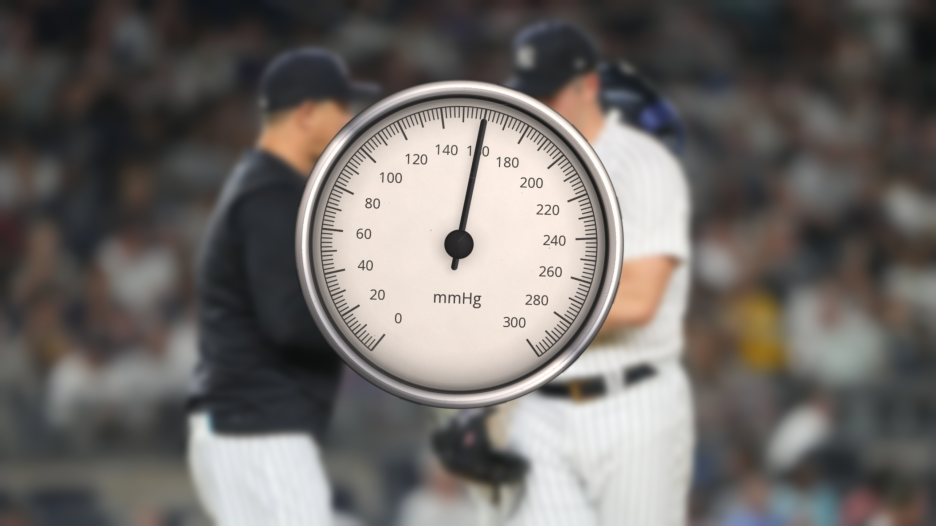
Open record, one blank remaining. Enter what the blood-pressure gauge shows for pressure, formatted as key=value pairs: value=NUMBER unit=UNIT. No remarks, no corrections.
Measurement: value=160 unit=mmHg
